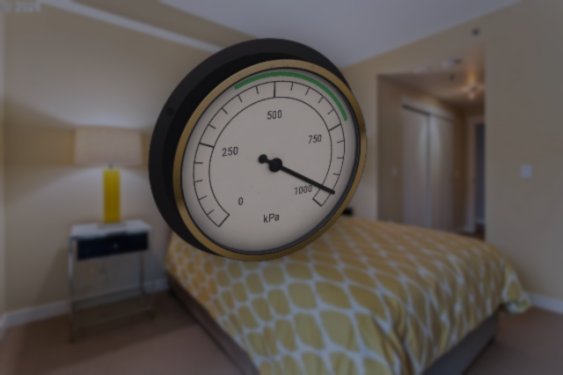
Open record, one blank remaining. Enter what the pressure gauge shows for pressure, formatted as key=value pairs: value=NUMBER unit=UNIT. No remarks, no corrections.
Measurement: value=950 unit=kPa
